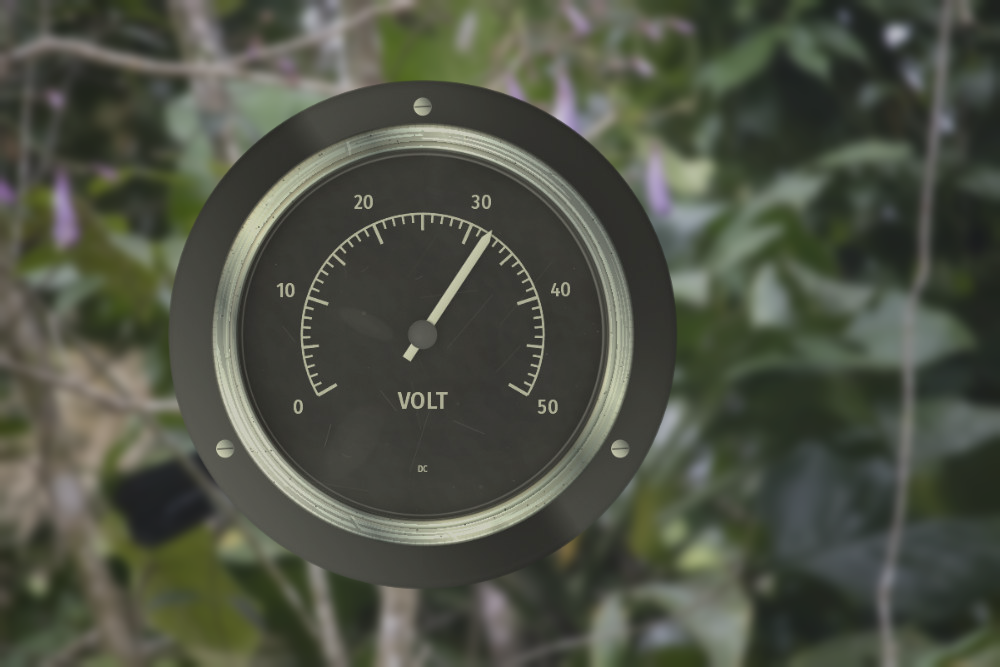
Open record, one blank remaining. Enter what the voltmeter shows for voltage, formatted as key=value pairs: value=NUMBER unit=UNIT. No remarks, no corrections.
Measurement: value=32 unit=V
